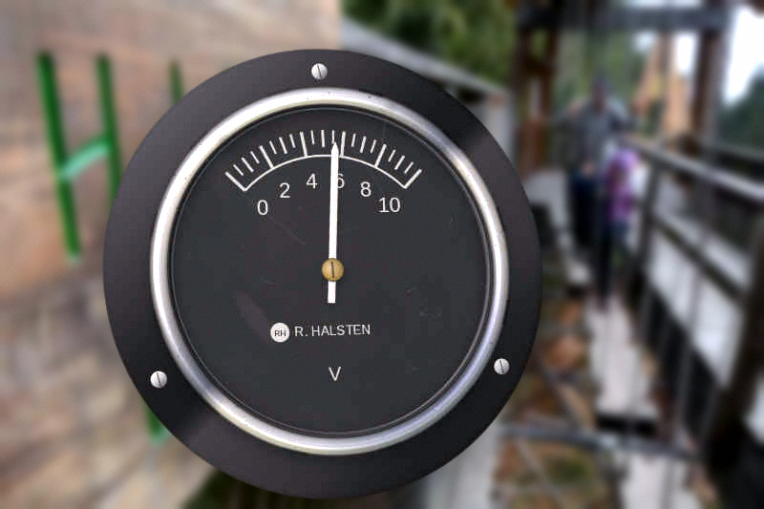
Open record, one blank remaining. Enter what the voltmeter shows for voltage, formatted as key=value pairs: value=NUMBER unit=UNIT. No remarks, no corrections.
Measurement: value=5.5 unit=V
